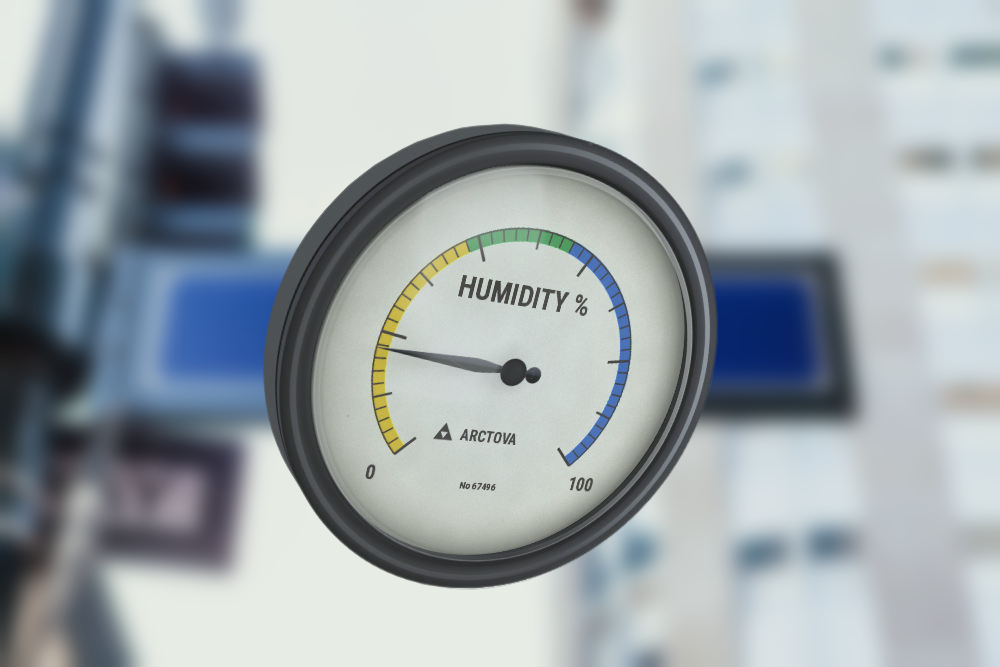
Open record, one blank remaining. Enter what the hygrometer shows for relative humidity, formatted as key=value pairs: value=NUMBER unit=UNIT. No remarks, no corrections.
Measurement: value=18 unit=%
